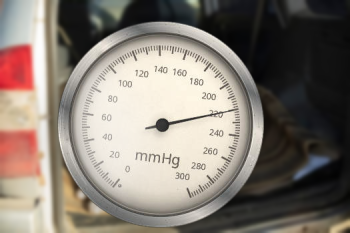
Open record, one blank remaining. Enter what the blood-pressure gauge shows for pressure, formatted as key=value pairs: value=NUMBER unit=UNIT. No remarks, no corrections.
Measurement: value=220 unit=mmHg
